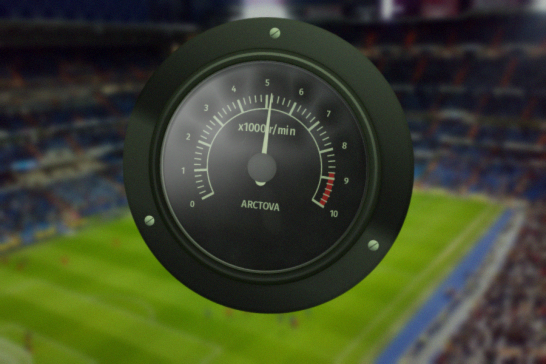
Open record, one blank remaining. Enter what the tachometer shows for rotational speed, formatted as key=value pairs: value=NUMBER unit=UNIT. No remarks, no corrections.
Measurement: value=5200 unit=rpm
